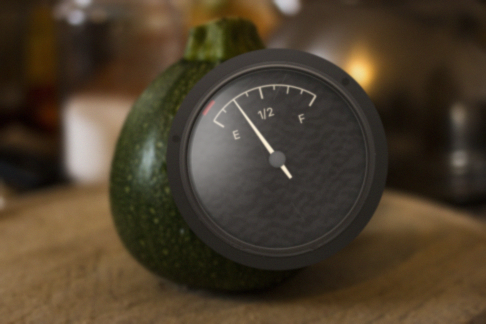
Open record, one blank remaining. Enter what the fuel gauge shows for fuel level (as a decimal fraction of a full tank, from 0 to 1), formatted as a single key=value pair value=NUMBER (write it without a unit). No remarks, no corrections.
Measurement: value=0.25
